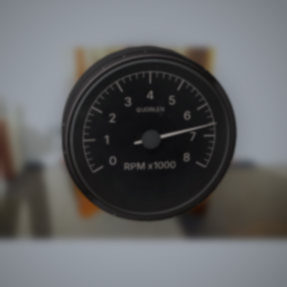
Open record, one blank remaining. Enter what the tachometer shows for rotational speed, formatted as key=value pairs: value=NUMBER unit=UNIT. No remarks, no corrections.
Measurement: value=6600 unit=rpm
